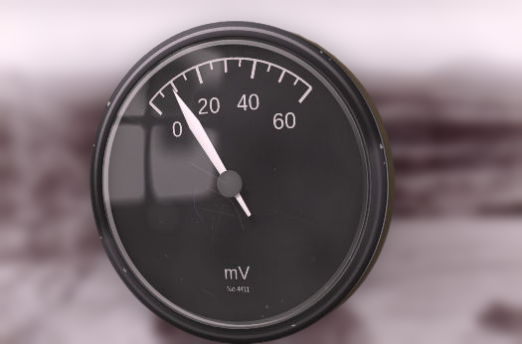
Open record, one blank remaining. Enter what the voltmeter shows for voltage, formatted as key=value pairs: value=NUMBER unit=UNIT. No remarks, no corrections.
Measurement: value=10 unit=mV
